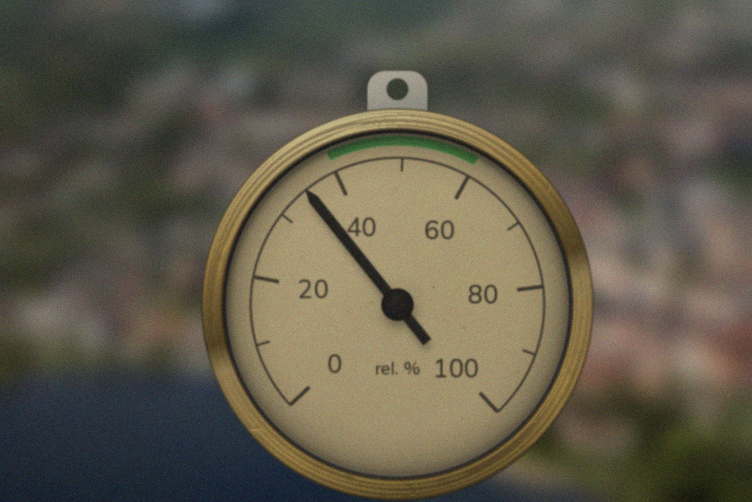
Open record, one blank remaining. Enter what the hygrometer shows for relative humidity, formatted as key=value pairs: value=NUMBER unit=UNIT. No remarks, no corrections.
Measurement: value=35 unit=%
